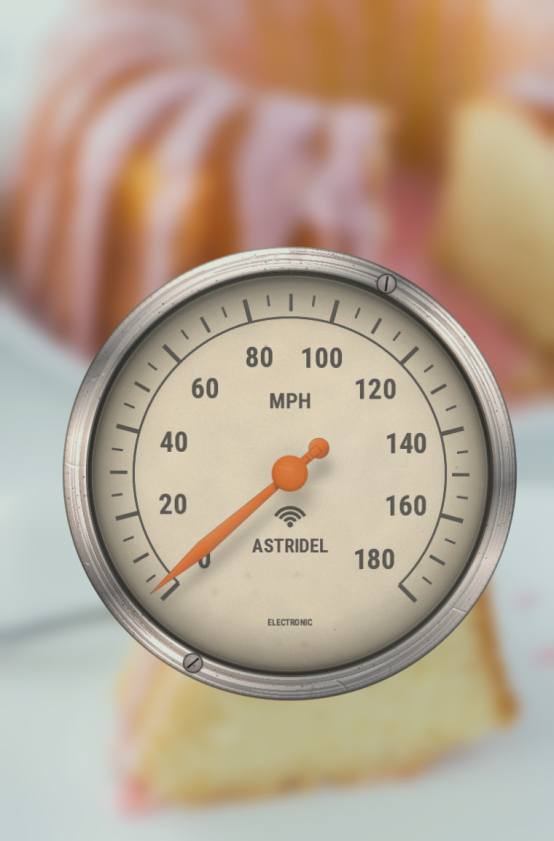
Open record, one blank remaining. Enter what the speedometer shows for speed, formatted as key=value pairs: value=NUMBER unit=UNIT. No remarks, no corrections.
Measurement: value=2.5 unit=mph
